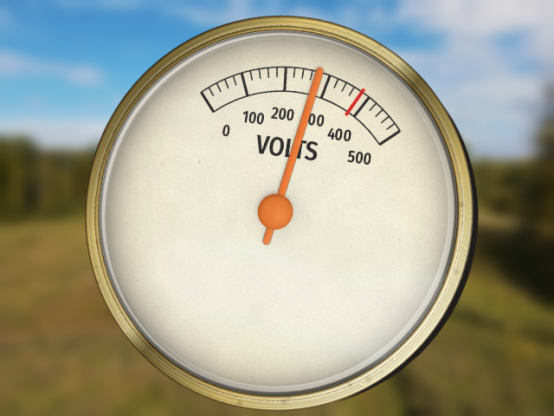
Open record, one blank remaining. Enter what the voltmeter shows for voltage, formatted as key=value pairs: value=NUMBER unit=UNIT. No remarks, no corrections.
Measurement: value=280 unit=V
